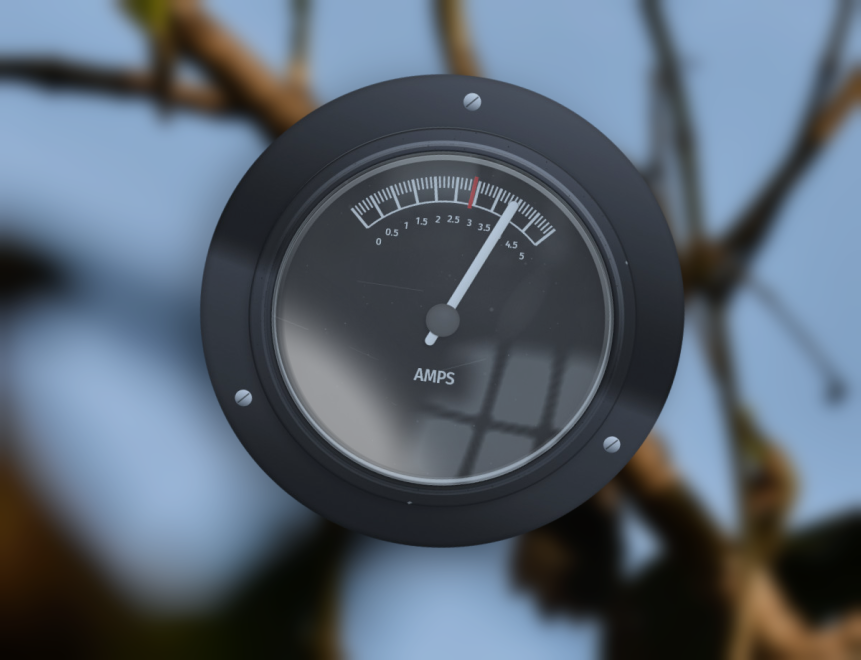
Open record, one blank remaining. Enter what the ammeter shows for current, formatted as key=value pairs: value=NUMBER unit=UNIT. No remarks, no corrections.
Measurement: value=3.9 unit=A
